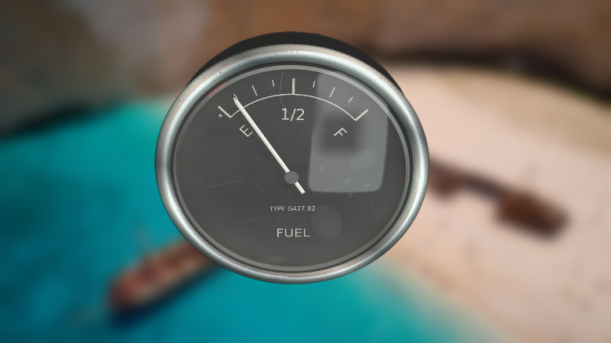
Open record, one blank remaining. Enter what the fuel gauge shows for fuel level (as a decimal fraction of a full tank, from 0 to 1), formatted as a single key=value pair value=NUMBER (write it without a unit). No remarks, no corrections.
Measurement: value=0.125
